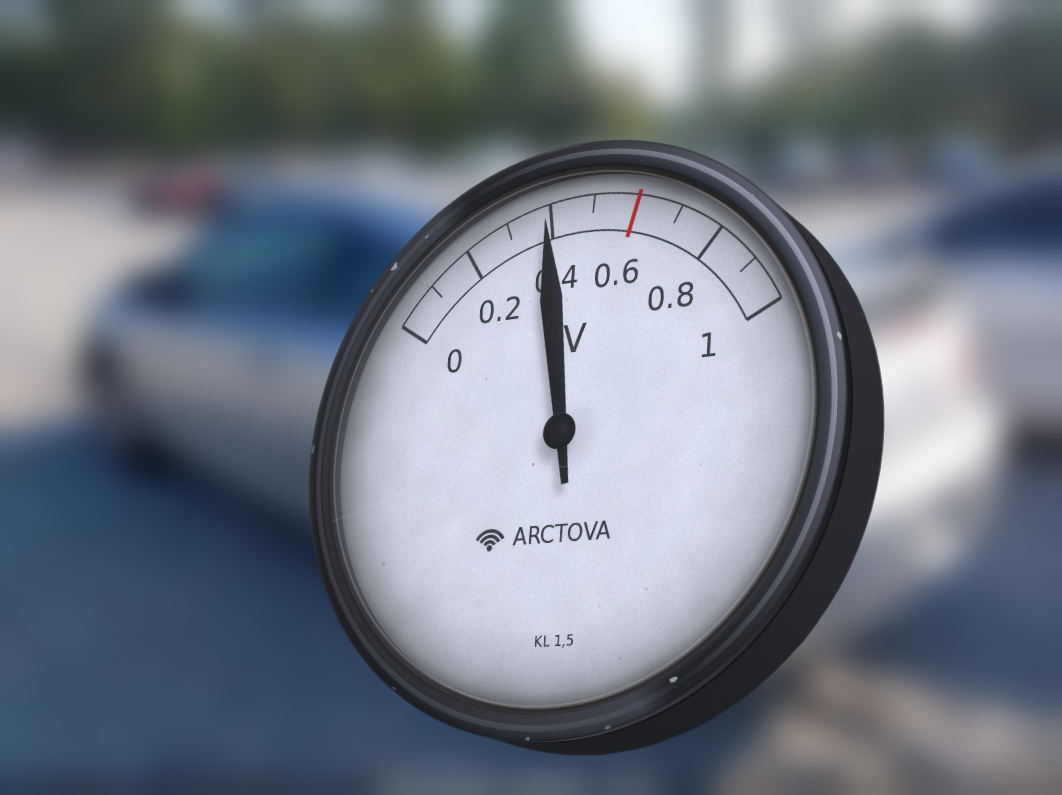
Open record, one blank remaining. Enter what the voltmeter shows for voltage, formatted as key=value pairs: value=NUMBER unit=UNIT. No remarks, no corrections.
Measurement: value=0.4 unit=V
